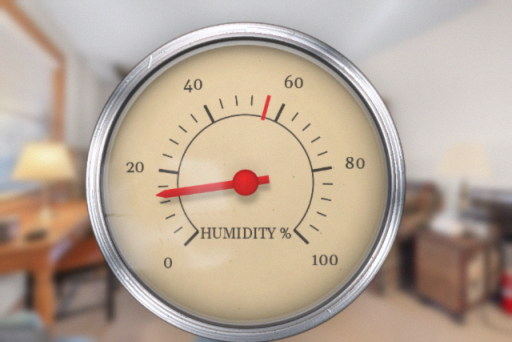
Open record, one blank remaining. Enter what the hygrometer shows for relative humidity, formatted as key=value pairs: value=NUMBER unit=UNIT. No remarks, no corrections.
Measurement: value=14 unit=%
